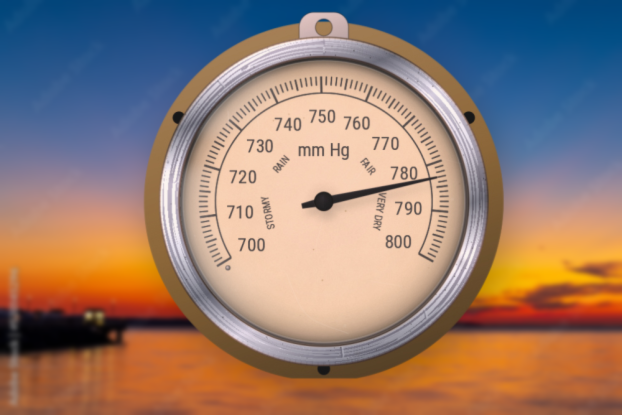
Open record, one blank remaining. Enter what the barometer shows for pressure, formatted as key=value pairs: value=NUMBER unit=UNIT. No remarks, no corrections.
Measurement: value=783 unit=mmHg
